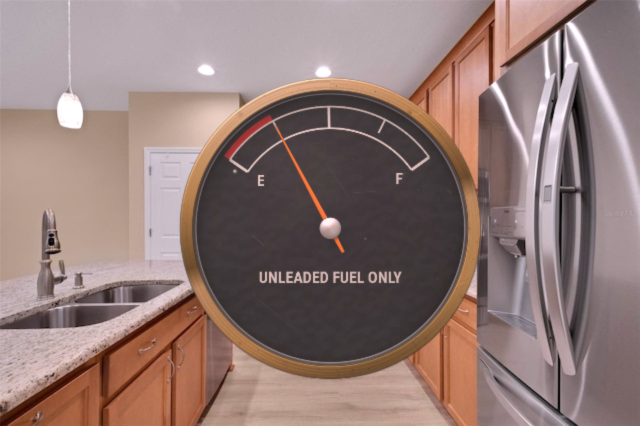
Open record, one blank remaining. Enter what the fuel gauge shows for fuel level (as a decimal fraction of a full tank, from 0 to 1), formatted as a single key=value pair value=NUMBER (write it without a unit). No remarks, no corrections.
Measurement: value=0.25
